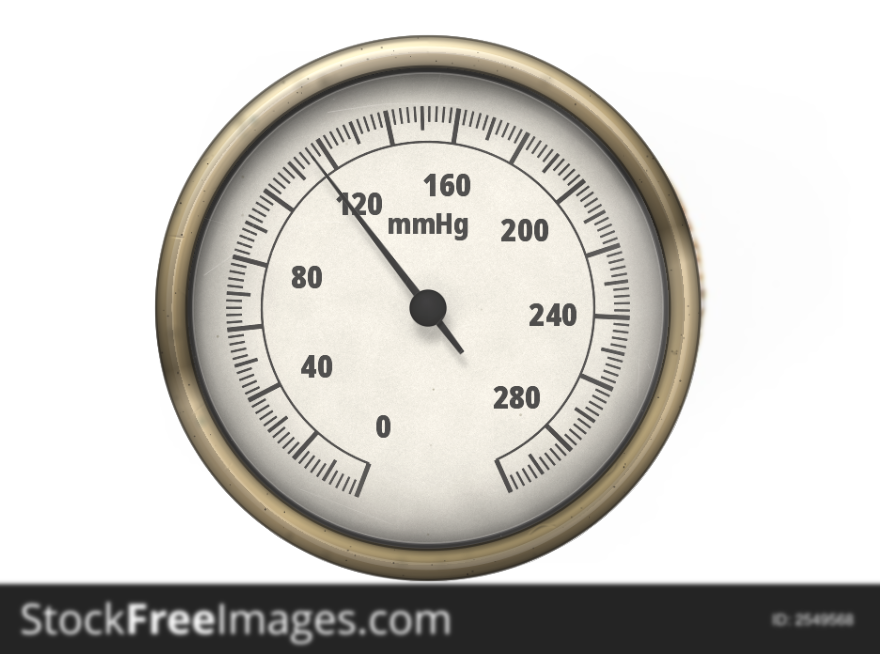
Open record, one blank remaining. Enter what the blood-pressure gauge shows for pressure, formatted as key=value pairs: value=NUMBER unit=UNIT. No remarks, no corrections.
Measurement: value=116 unit=mmHg
